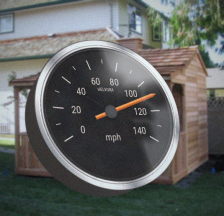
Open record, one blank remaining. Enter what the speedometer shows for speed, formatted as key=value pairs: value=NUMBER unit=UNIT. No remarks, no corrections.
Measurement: value=110 unit=mph
